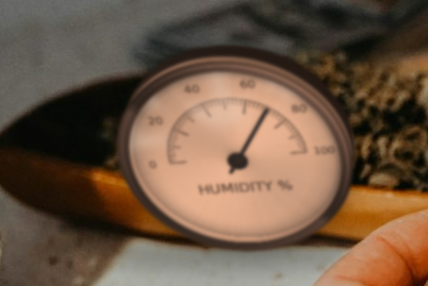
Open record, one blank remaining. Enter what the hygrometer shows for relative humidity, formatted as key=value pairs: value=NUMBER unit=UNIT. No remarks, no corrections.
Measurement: value=70 unit=%
